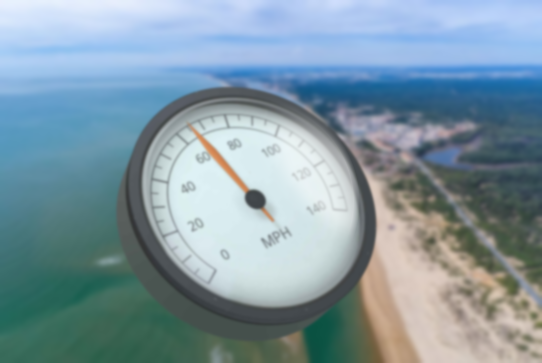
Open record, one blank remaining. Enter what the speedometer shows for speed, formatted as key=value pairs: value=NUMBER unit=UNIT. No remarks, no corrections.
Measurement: value=65 unit=mph
